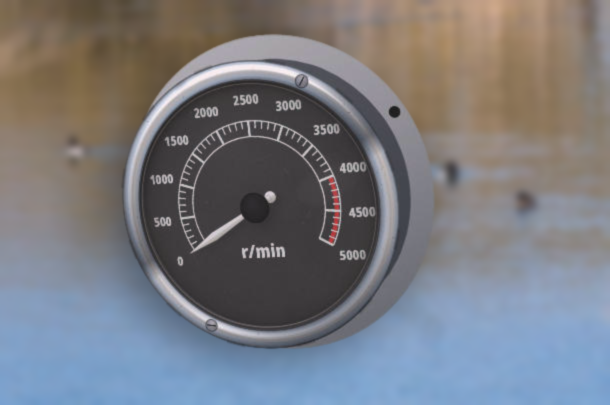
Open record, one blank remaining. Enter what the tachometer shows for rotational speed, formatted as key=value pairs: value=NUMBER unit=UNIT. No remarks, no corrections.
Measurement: value=0 unit=rpm
